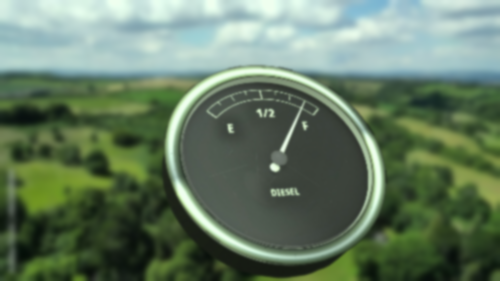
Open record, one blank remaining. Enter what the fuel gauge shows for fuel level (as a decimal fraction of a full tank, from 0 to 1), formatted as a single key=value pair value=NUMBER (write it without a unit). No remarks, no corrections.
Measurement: value=0.875
